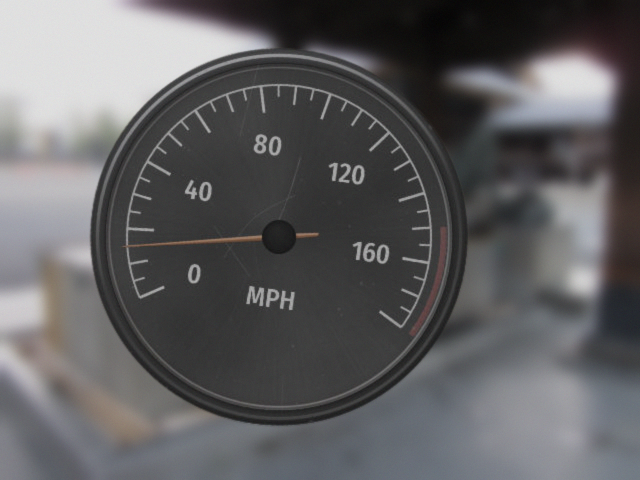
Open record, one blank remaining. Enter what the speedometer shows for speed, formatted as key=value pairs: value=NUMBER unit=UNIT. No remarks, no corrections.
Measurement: value=15 unit=mph
